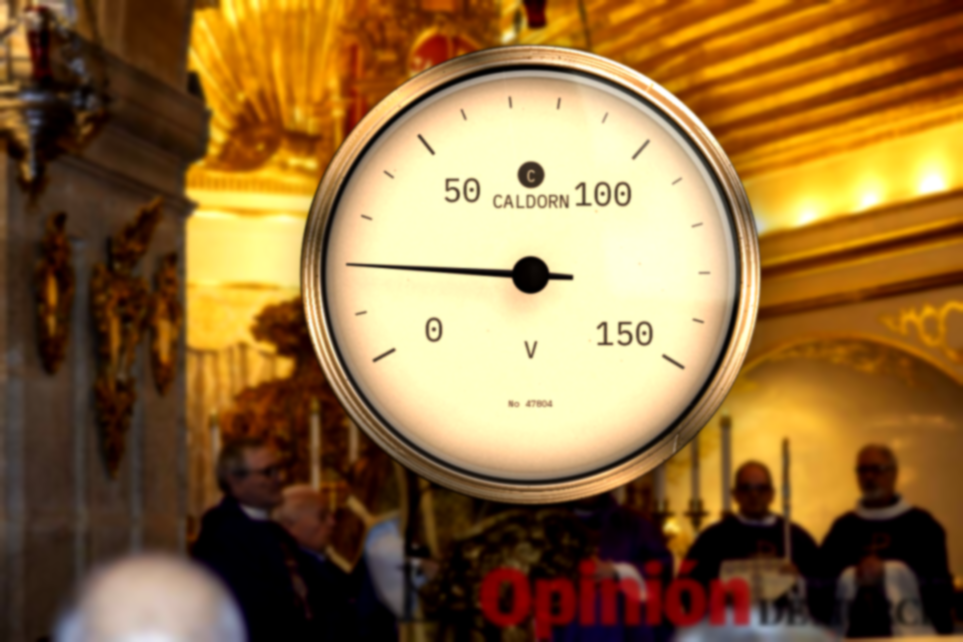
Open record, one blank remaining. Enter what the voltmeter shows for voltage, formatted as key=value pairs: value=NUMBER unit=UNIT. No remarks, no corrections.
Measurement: value=20 unit=V
